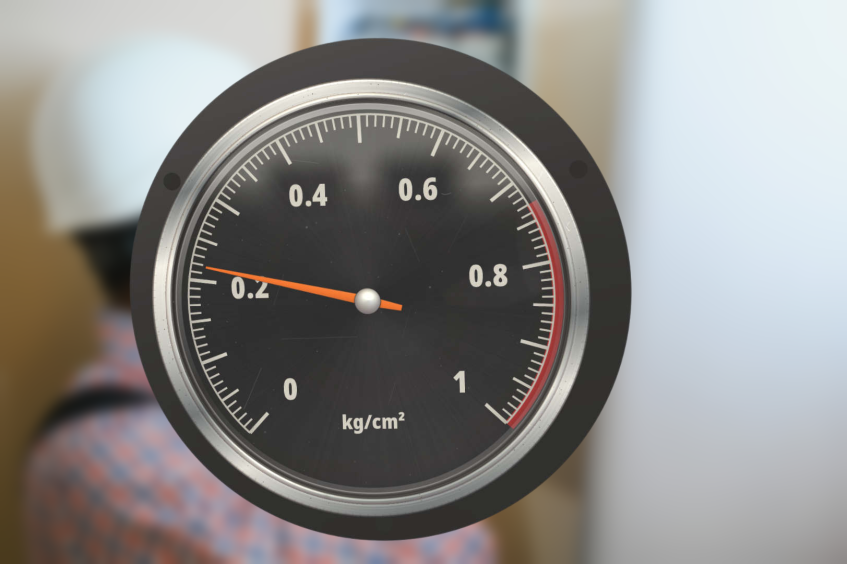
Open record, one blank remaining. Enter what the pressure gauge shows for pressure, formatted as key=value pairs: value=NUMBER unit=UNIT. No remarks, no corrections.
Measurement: value=0.22 unit=kg/cm²
